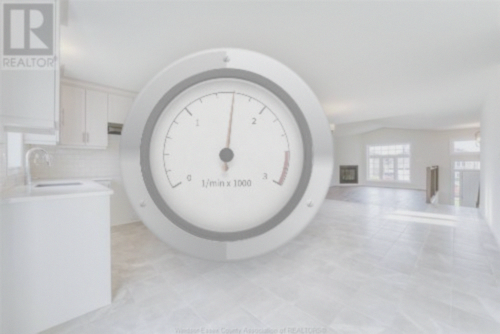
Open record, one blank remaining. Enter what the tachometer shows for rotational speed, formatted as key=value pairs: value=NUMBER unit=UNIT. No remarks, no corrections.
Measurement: value=1600 unit=rpm
